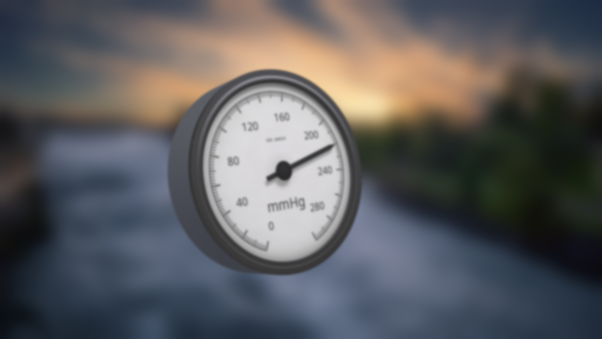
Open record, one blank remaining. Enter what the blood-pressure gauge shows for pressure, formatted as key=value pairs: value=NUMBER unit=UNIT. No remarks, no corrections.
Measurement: value=220 unit=mmHg
